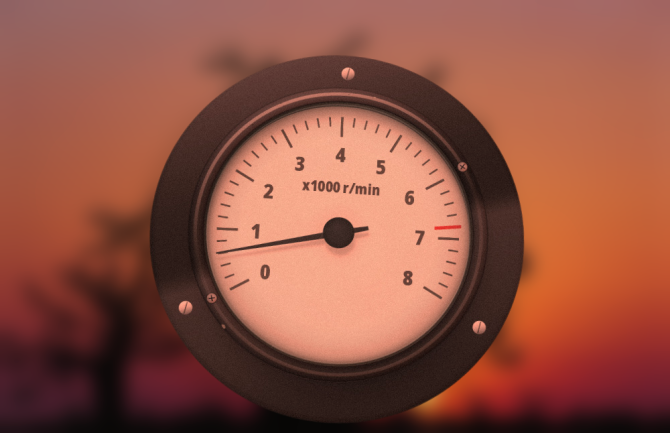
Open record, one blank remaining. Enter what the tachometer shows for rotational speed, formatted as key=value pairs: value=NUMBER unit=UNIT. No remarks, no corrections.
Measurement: value=600 unit=rpm
